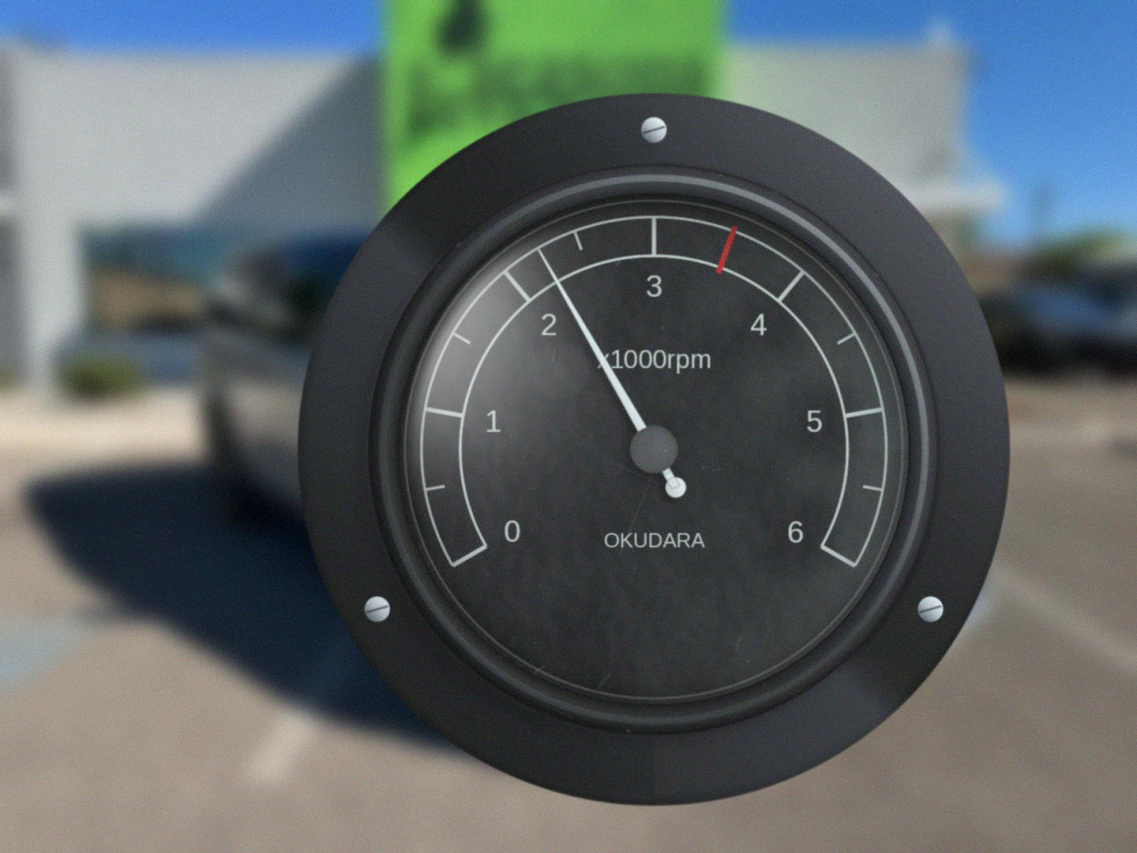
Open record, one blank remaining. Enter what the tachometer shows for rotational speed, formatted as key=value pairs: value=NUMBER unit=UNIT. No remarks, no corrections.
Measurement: value=2250 unit=rpm
